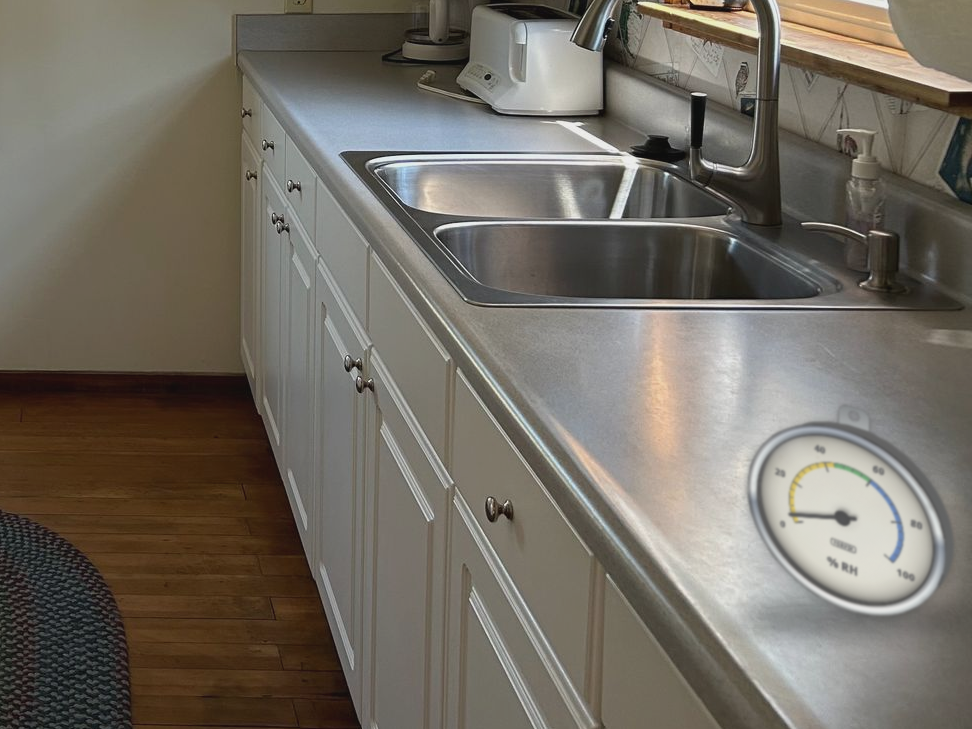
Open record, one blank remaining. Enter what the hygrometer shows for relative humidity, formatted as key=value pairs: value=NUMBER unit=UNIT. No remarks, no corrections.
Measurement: value=4 unit=%
